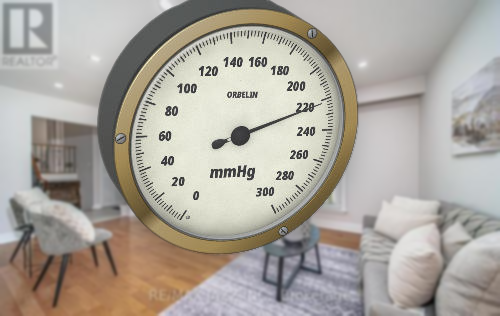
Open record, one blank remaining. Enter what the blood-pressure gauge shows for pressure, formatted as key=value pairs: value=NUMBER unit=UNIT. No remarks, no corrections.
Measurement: value=220 unit=mmHg
